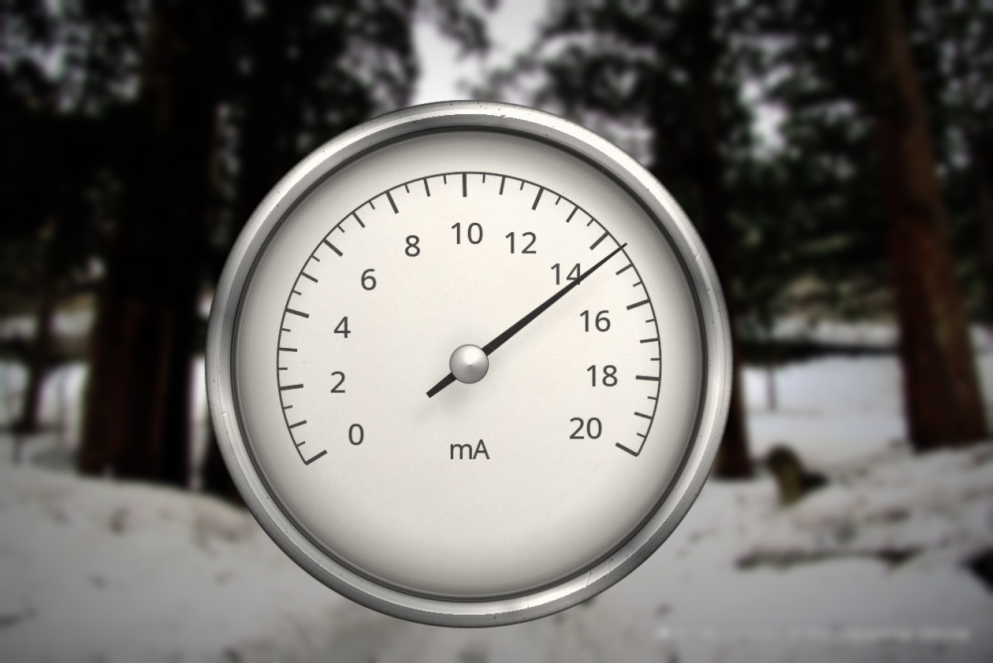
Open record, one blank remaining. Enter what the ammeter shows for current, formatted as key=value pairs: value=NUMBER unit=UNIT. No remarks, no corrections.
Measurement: value=14.5 unit=mA
